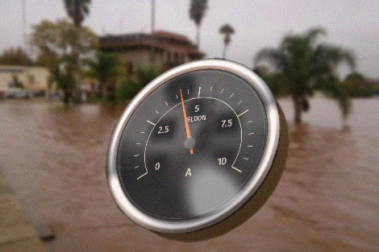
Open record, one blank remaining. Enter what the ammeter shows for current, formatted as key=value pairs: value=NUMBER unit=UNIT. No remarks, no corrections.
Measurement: value=4.25 unit=A
